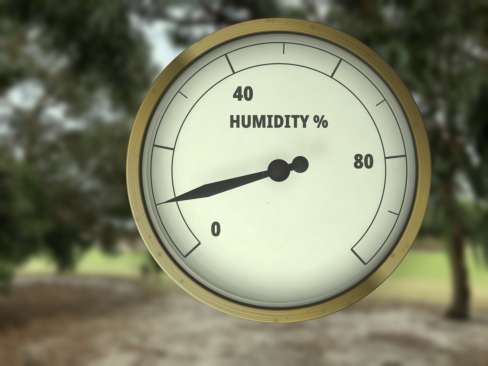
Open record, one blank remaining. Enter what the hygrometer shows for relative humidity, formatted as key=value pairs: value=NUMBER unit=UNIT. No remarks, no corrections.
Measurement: value=10 unit=%
